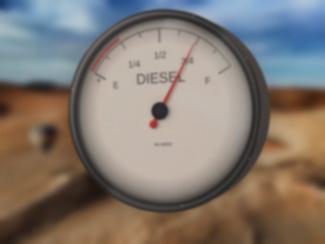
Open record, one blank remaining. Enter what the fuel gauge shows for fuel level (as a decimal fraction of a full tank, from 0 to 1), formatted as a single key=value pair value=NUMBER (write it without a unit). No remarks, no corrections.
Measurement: value=0.75
